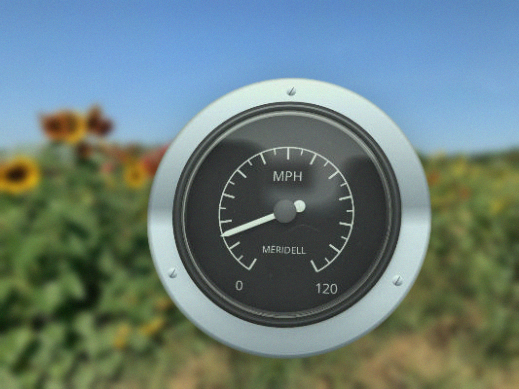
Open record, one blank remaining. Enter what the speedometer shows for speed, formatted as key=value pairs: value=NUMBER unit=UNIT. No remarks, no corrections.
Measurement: value=15 unit=mph
